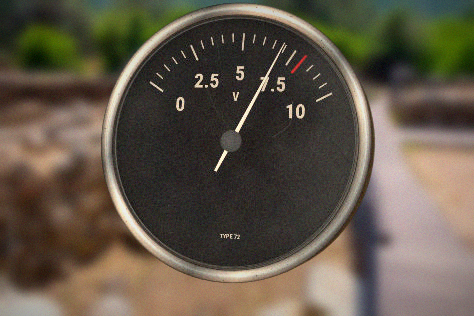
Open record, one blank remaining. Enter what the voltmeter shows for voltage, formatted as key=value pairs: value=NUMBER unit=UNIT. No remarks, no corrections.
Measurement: value=7 unit=V
